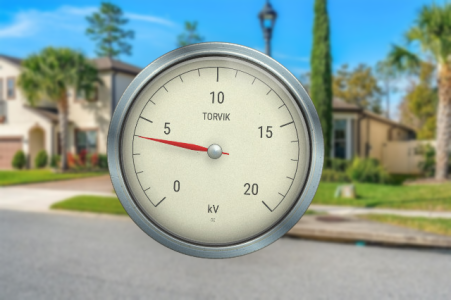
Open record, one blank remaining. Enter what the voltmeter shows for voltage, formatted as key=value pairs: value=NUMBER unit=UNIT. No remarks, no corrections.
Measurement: value=4 unit=kV
